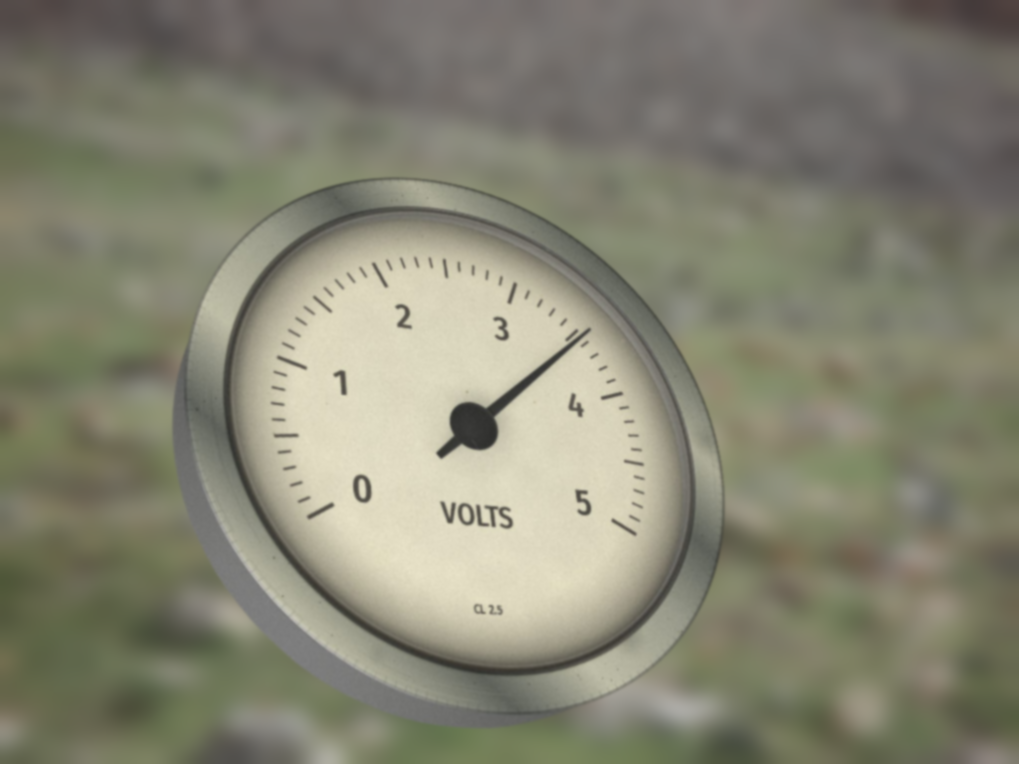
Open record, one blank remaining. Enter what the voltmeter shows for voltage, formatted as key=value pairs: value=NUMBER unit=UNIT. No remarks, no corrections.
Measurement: value=3.55 unit=V
